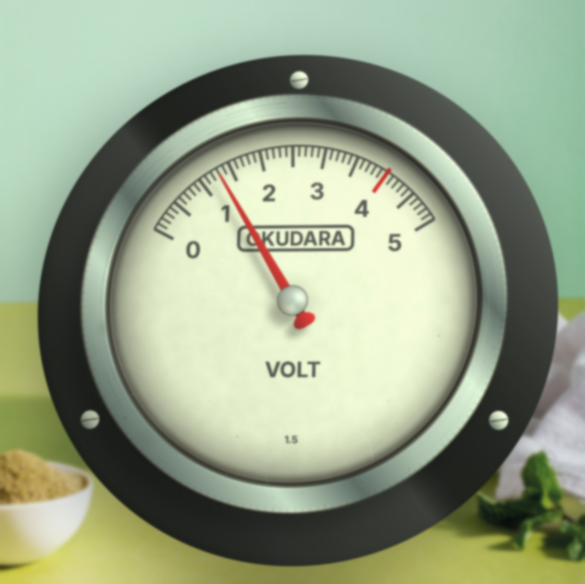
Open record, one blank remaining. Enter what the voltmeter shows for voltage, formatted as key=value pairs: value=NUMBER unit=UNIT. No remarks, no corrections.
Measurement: value=1.3 unit=V
